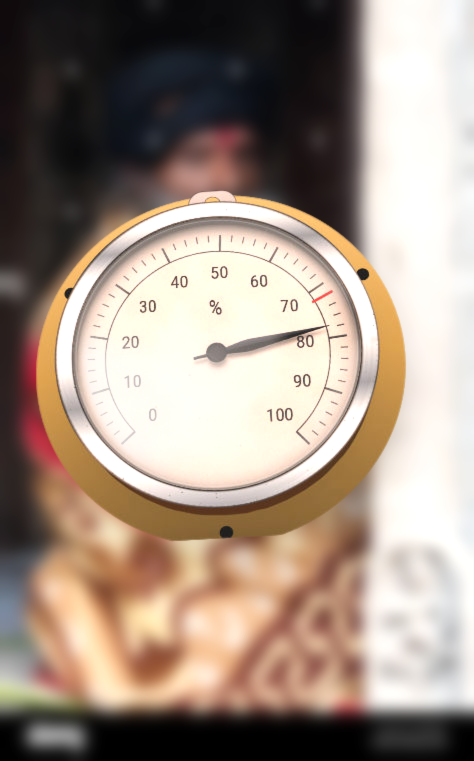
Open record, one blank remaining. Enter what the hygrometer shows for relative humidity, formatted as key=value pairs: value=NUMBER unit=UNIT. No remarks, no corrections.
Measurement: value=78 unit=%
